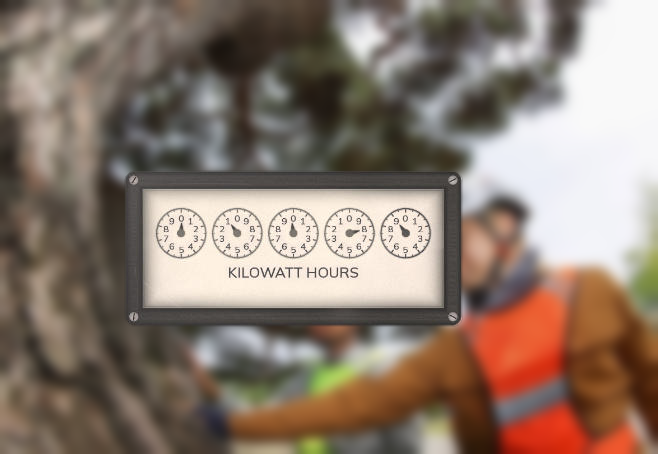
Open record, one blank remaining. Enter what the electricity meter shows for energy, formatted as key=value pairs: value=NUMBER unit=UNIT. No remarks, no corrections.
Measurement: value=979 unit=kWh
